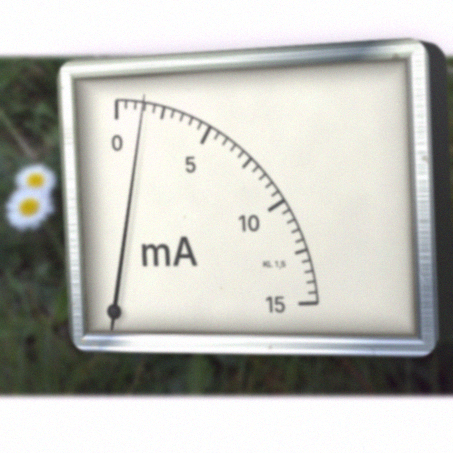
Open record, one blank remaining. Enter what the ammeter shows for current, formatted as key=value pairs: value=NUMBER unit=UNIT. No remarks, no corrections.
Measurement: value=1.5 unit=mA
